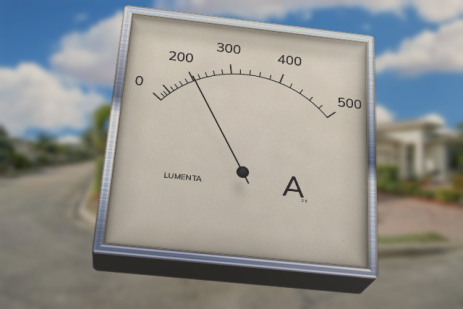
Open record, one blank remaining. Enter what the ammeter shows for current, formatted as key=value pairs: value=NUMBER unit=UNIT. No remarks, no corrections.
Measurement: value=200 unit=A
